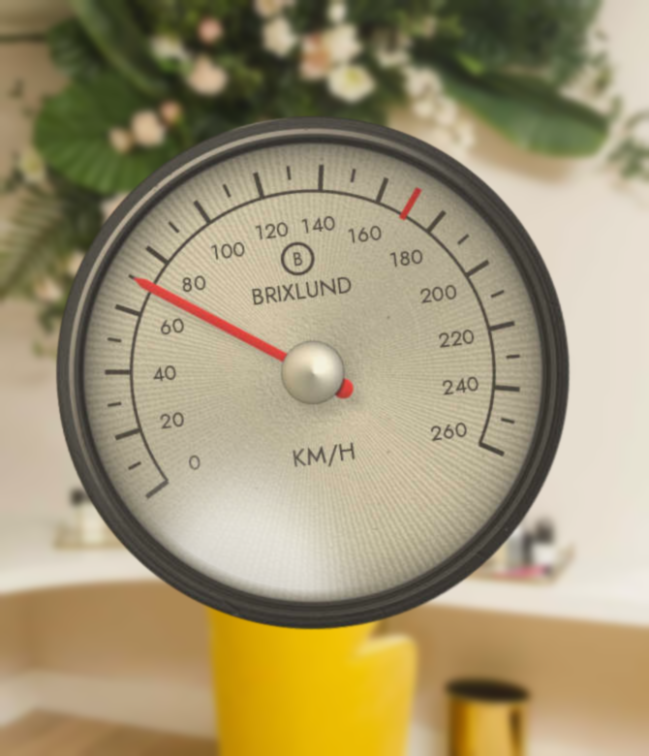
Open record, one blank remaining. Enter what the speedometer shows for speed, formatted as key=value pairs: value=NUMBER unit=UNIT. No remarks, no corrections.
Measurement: value=70 unit=km/h
